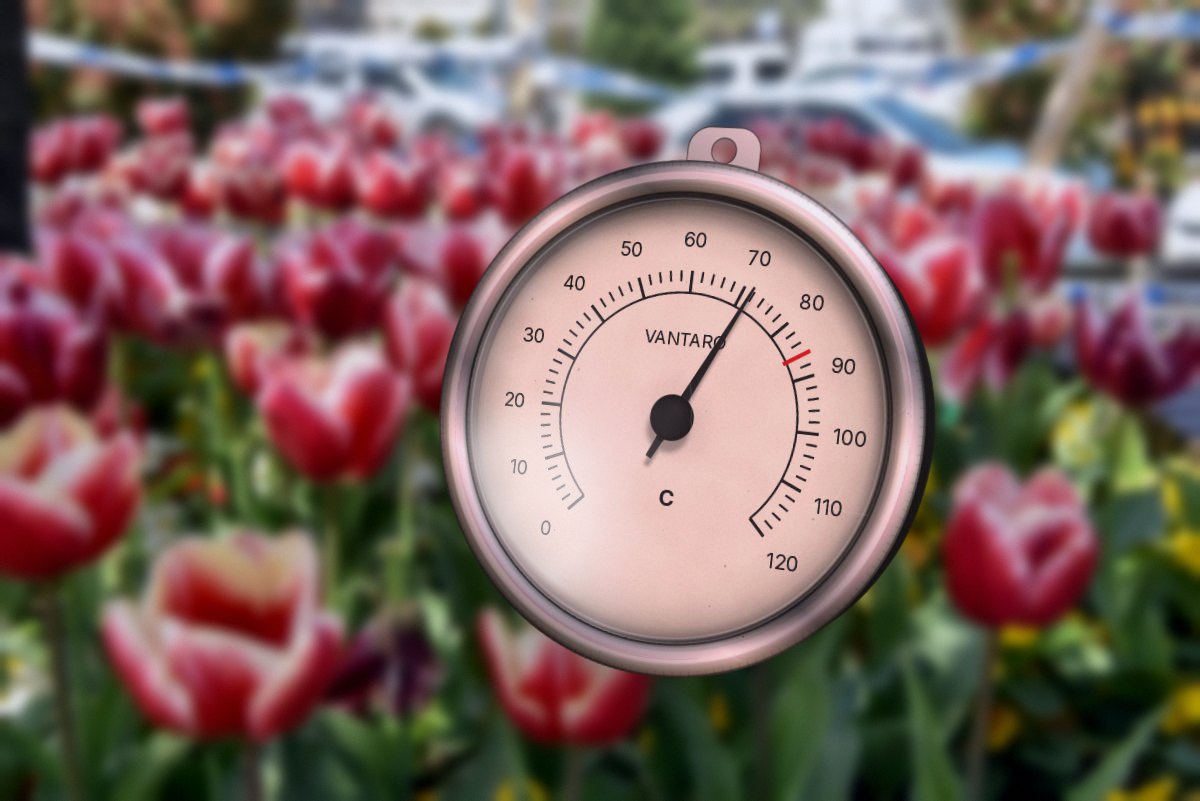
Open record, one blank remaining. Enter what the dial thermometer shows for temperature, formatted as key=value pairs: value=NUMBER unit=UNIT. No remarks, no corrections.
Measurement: value=72 unit=°C
